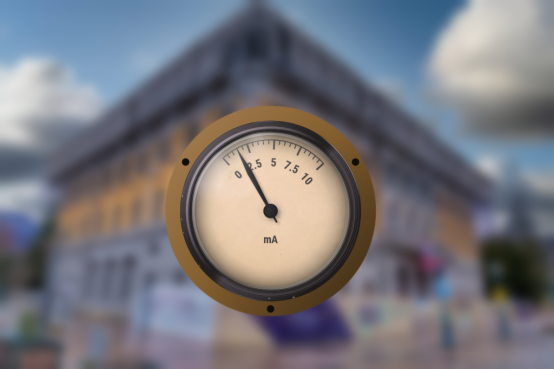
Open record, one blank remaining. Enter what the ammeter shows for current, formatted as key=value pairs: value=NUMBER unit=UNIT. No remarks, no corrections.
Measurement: value=1.5 unit=mA
